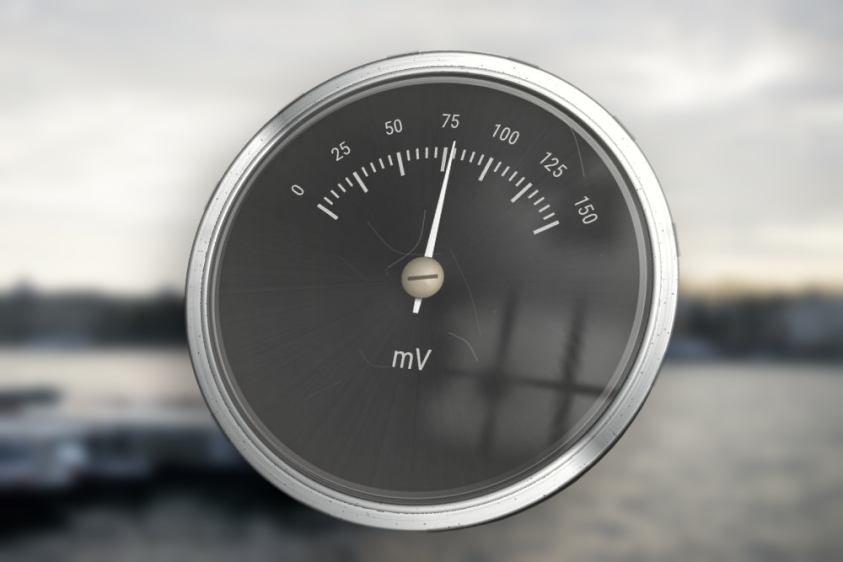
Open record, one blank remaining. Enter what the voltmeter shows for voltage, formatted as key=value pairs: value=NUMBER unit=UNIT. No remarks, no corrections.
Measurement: value=80 unit=mV
